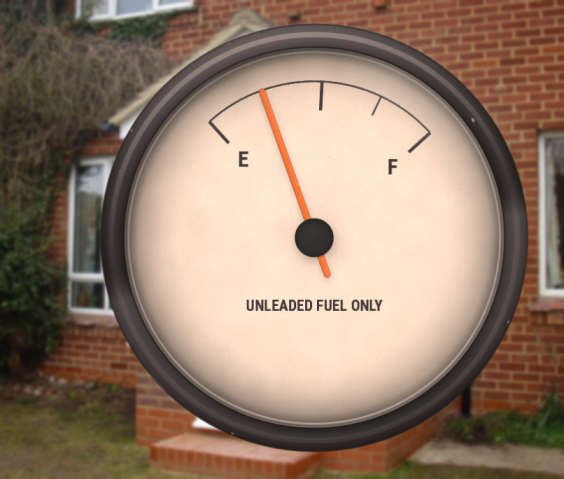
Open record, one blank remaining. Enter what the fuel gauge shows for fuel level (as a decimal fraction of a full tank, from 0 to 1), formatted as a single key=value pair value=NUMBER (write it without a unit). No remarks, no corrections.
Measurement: value=0.25
